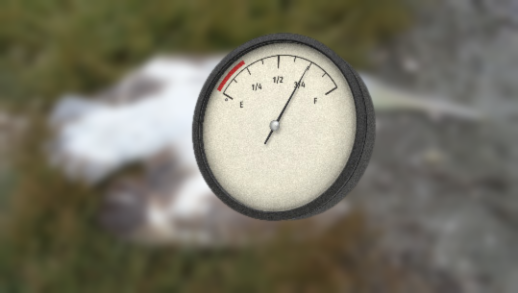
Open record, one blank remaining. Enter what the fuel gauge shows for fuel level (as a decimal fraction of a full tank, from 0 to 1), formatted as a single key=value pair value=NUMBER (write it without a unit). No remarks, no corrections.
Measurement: value=0.75
